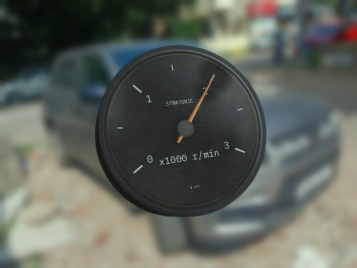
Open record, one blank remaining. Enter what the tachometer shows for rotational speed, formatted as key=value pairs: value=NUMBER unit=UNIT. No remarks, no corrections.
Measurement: value=2000 unit=rpm
